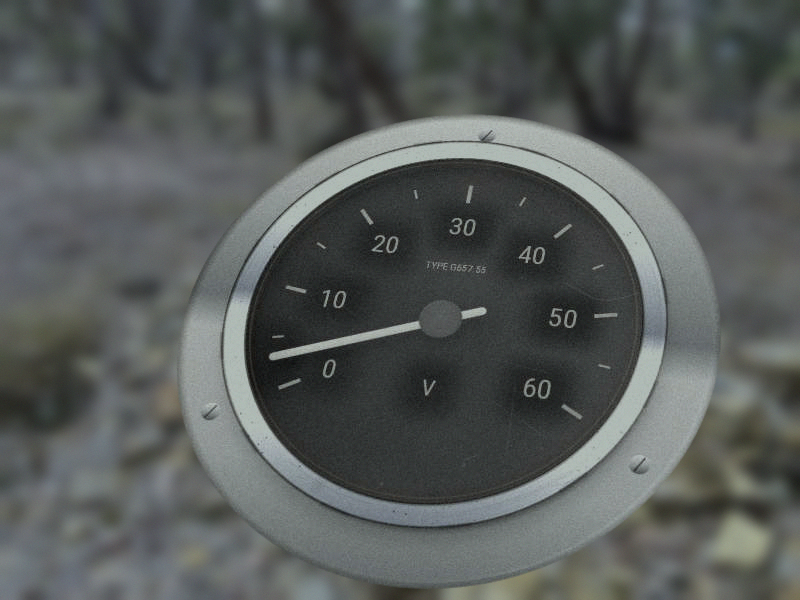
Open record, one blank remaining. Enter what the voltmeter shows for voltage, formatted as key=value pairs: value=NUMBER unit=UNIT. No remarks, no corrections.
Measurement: value=2.5 unit=V
